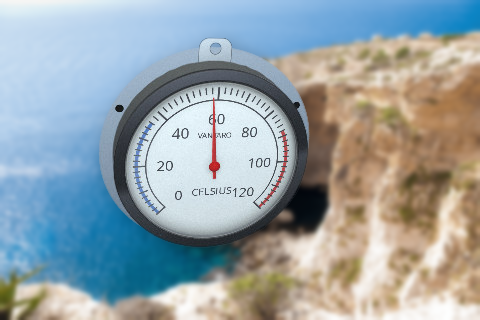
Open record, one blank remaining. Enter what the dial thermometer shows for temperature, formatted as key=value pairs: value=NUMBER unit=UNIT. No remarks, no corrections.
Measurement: value=58 unit=°C
